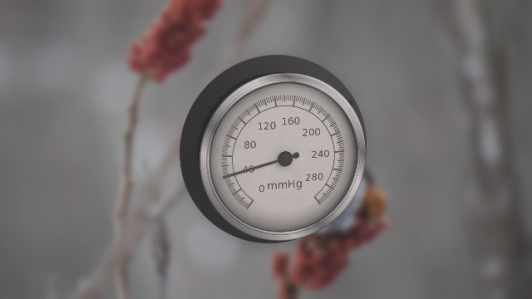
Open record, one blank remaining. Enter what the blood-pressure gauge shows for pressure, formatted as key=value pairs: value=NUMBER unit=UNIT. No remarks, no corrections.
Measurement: value=40 unit=mmHg
